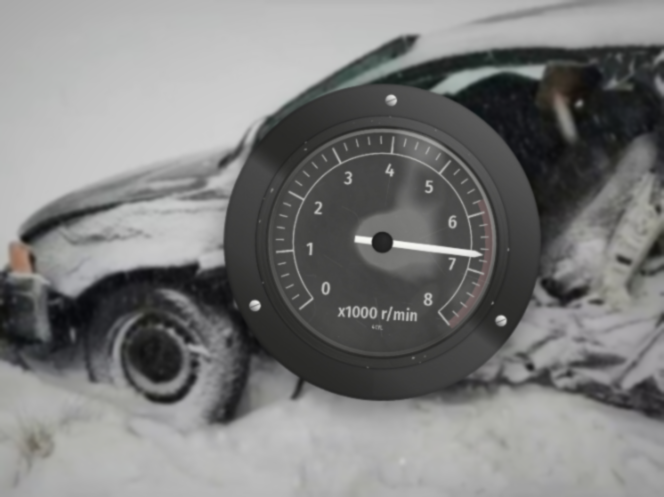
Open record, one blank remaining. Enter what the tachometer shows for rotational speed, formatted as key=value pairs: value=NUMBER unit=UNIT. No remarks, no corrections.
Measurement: value=6700 unit=rpm
